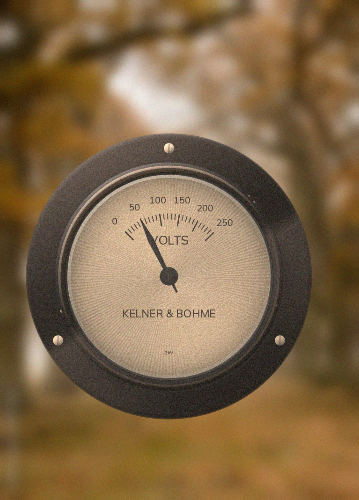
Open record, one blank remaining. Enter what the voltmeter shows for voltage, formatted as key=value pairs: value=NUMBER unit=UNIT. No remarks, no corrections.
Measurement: value=50 unit=V
